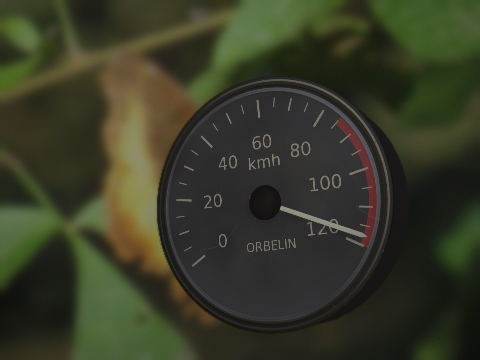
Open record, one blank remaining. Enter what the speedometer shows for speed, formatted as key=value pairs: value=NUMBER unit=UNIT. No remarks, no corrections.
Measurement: value=117.5 unit=km/h
